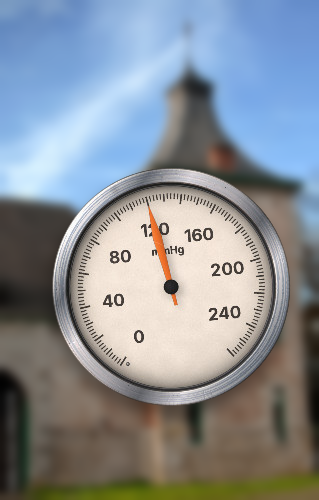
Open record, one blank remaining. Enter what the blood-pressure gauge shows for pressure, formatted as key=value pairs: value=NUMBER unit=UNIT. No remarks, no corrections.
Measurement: value=120 unit=mmHg
